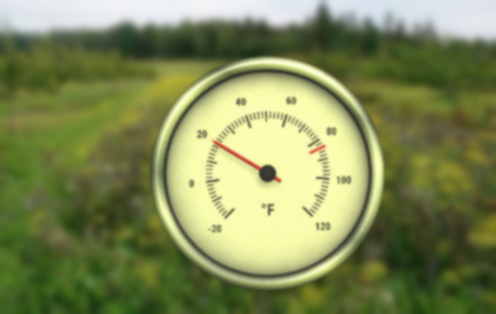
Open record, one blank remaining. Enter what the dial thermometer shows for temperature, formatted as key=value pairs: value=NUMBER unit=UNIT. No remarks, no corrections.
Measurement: value=20 unit=°F
